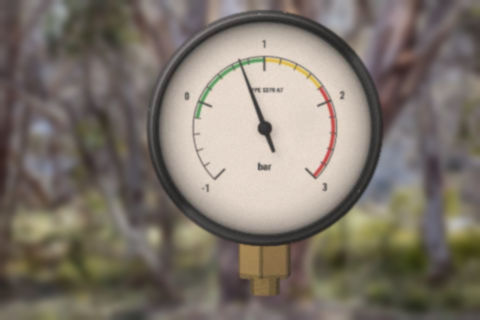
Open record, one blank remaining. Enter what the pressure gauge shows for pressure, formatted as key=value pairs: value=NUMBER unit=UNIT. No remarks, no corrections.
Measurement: value=0.7 unit=bar
